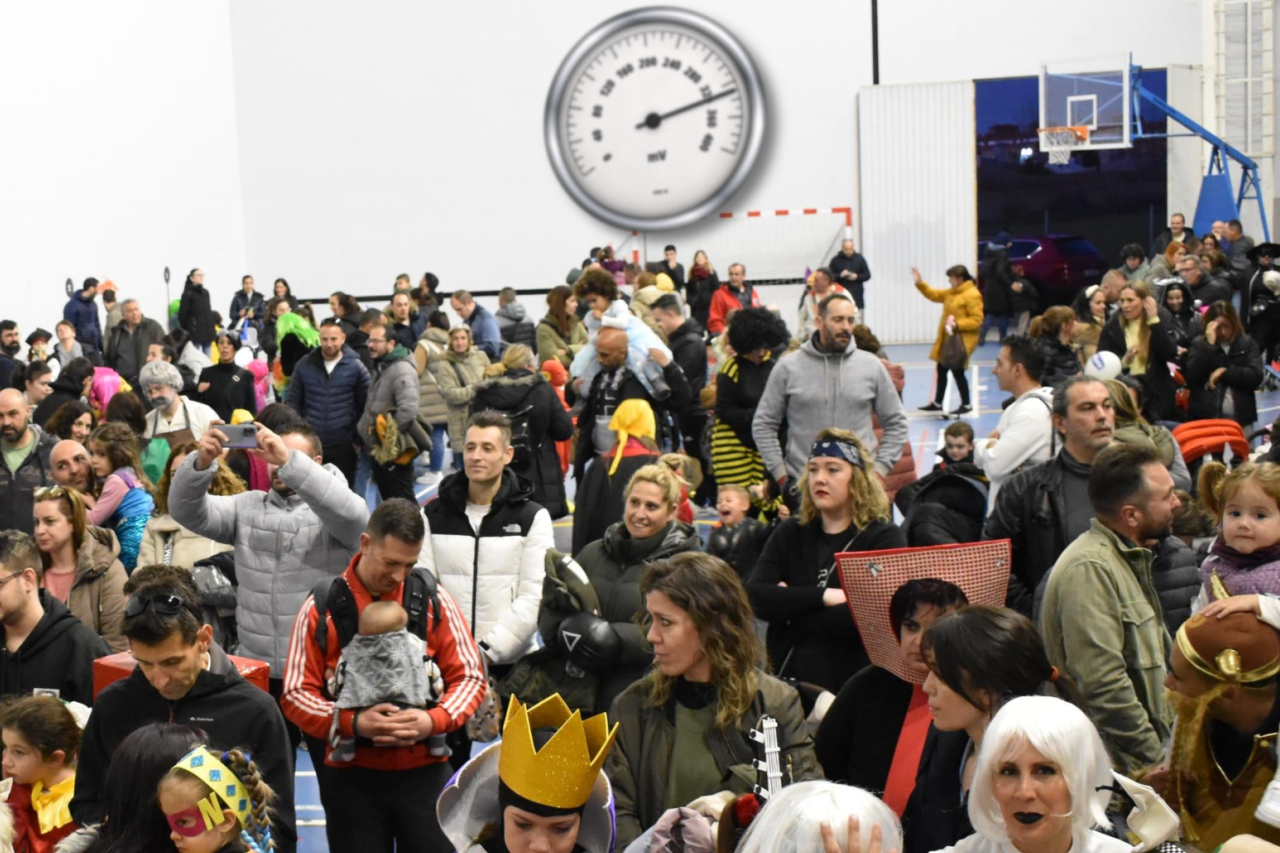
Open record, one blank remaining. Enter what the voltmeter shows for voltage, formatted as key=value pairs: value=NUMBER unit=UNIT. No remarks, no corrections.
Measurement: value=330 unit=mV
